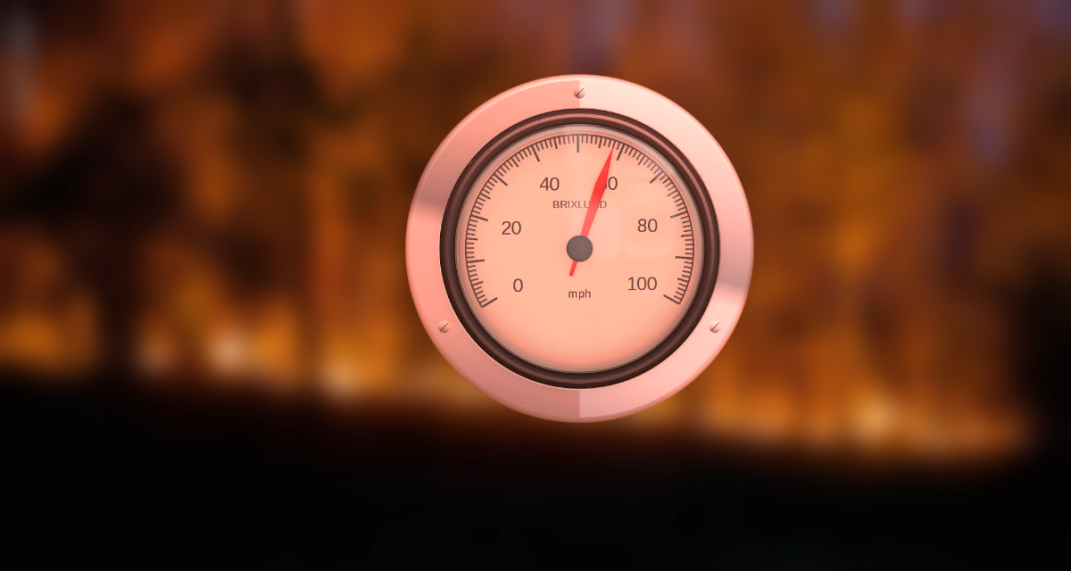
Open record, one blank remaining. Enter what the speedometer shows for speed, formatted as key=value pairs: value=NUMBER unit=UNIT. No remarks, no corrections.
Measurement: value=58 unit=mph
